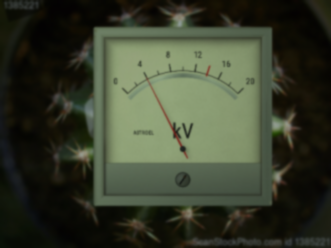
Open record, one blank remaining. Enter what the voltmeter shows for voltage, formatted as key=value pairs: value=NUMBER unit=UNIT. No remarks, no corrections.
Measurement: value=4 unit=kV
